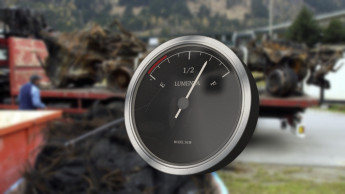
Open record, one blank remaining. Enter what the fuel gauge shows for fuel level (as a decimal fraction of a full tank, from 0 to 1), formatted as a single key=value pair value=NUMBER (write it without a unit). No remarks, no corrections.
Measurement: value=0.75
